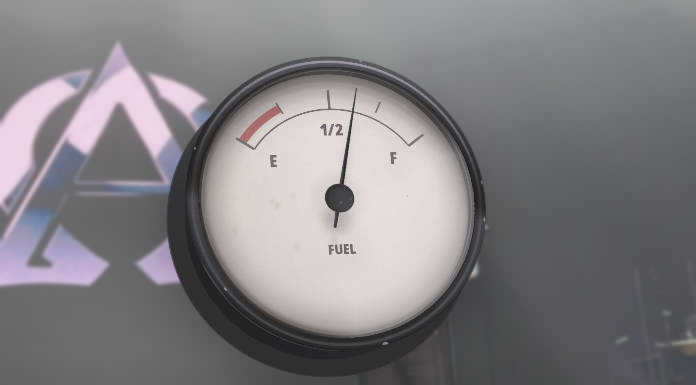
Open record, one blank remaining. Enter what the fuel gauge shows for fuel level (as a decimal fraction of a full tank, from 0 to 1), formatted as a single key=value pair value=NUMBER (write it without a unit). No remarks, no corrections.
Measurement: value=0.625
